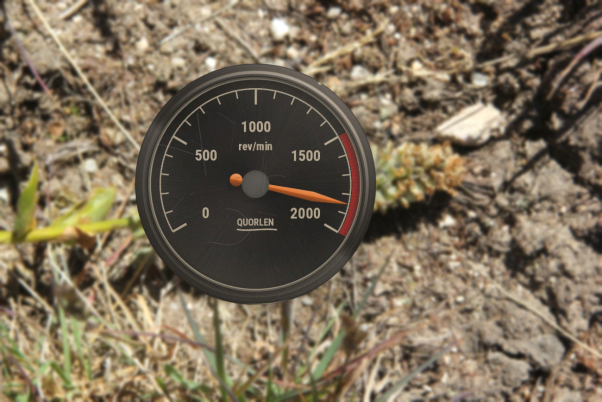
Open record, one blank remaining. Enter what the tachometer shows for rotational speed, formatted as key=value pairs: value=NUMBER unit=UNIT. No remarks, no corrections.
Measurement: value=1850 unit=rpm
